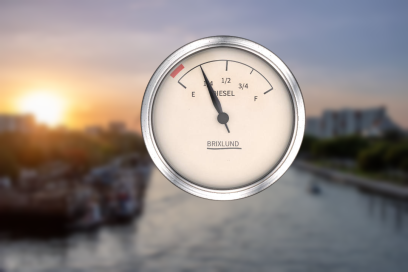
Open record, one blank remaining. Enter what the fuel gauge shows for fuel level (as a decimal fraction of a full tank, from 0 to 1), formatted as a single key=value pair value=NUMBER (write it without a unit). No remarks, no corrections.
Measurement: value=0.25
